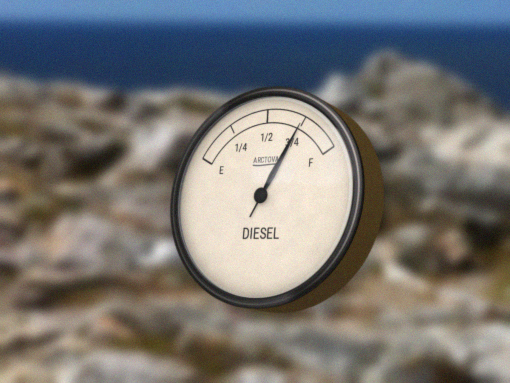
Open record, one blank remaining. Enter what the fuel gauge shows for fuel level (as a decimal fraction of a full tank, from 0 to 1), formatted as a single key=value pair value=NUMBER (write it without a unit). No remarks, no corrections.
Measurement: value=0.75
